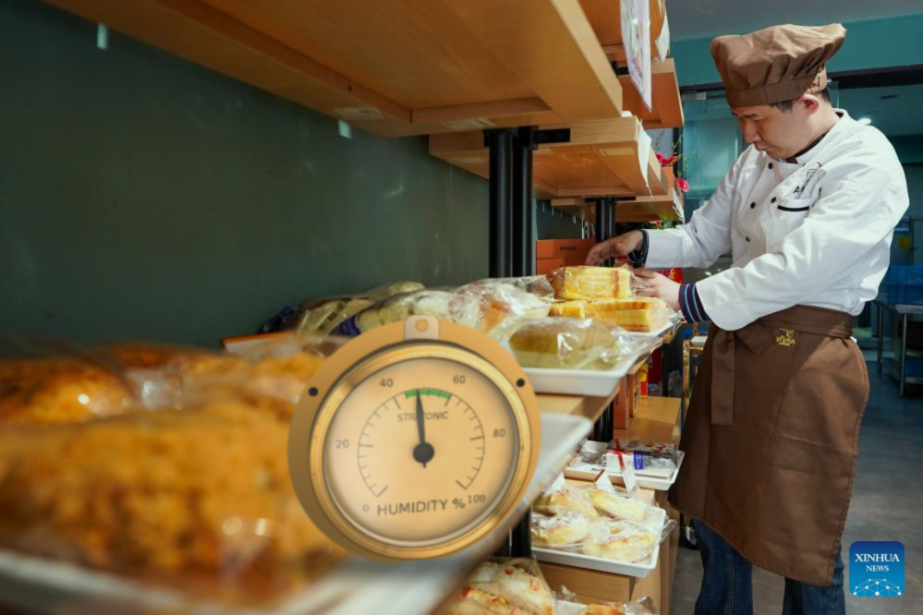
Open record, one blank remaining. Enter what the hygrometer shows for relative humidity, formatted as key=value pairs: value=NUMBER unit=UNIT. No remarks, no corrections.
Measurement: value=48 unit=%
